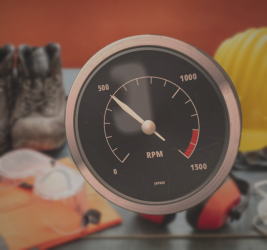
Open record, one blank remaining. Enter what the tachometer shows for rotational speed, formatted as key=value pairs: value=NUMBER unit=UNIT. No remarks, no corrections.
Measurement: value=500 unit=rpm
